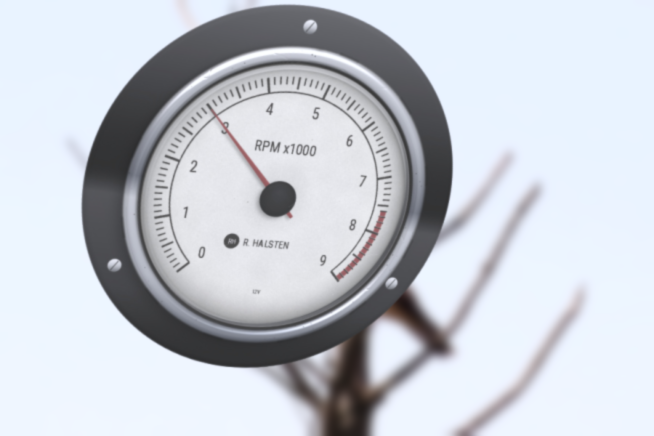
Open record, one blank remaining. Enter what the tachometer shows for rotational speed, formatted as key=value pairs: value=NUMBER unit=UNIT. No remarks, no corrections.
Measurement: value=3000 unit=rpm
